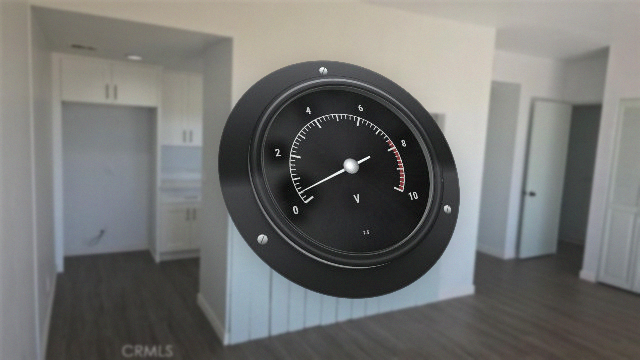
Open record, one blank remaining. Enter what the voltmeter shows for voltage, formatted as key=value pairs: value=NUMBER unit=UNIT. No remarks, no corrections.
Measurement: value=0.4 unit=V
